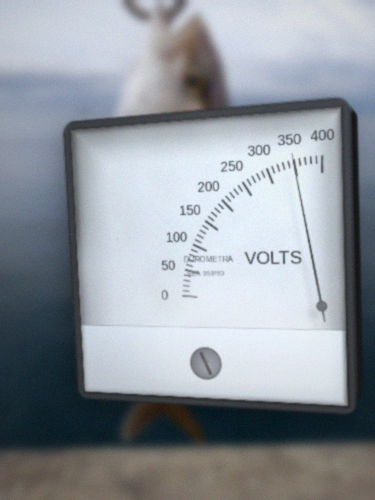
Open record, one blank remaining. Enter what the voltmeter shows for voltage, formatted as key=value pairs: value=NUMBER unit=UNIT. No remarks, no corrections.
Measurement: value=350 unit=V
